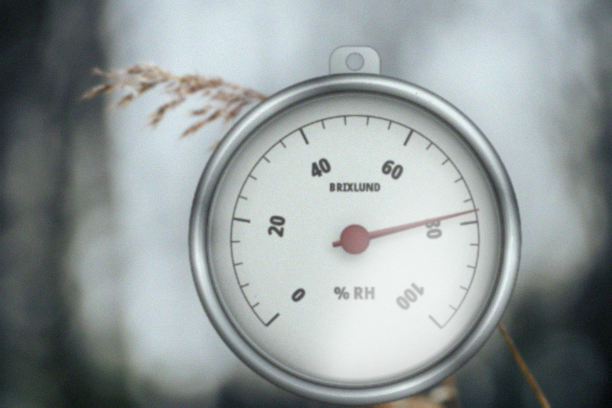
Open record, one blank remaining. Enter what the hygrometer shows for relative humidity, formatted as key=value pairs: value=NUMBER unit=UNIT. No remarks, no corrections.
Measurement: value=78 unit=%
